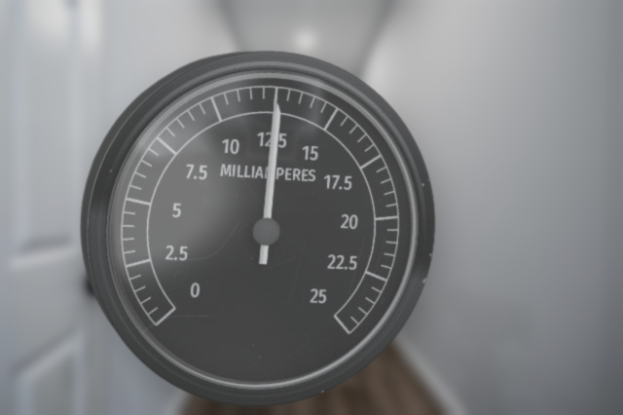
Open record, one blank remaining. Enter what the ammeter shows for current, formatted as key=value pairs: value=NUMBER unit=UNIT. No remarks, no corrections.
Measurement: value=12.5 unit=mA
